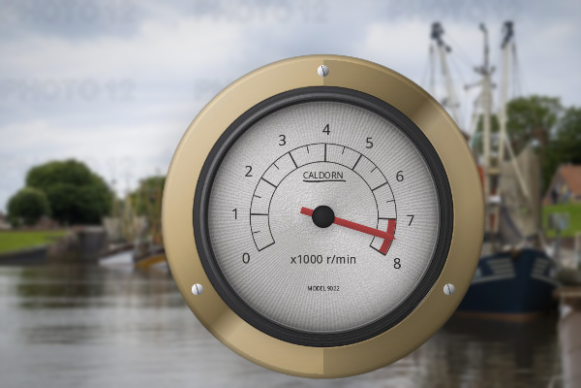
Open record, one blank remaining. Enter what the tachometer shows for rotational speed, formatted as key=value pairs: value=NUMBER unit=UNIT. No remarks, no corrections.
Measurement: value=7500 unit=rpm
